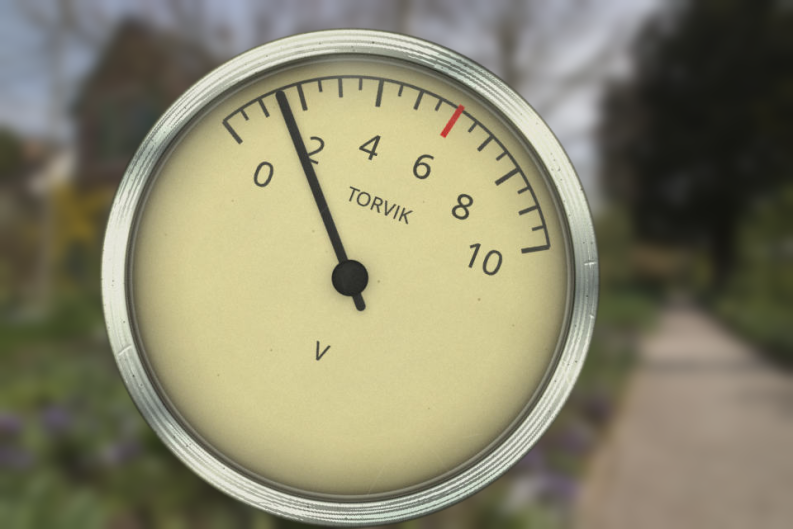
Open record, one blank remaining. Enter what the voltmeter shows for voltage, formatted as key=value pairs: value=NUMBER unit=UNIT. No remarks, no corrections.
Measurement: value=1.5 unit=V
